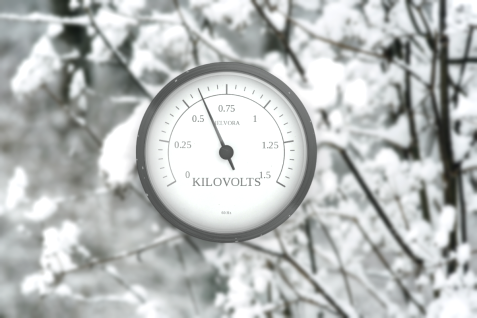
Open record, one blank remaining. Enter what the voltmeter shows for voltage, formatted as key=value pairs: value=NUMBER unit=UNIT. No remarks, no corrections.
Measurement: value=0.6 unit=kV
